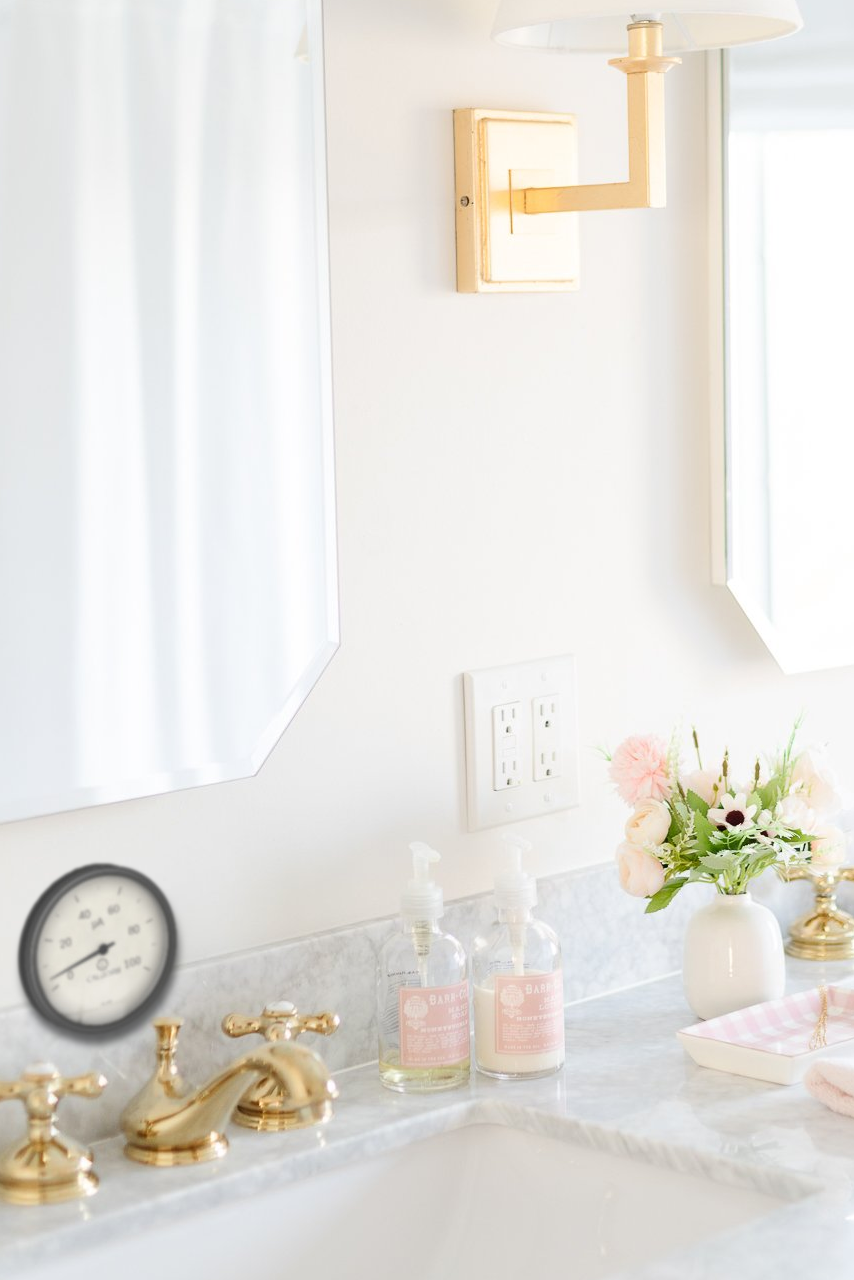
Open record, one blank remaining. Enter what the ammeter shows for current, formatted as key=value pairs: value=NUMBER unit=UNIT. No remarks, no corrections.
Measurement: value=5 unit=µA
